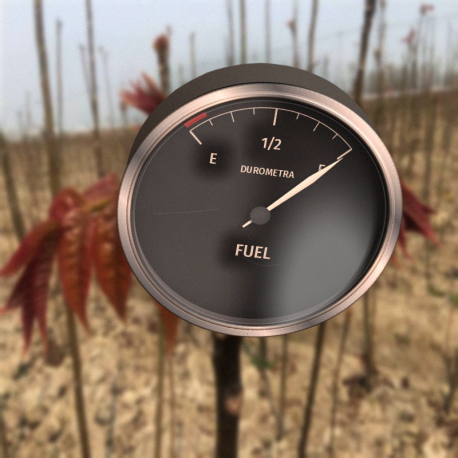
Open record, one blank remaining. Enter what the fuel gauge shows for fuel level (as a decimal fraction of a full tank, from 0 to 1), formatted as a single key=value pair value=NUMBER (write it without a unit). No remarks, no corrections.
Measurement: value=1
